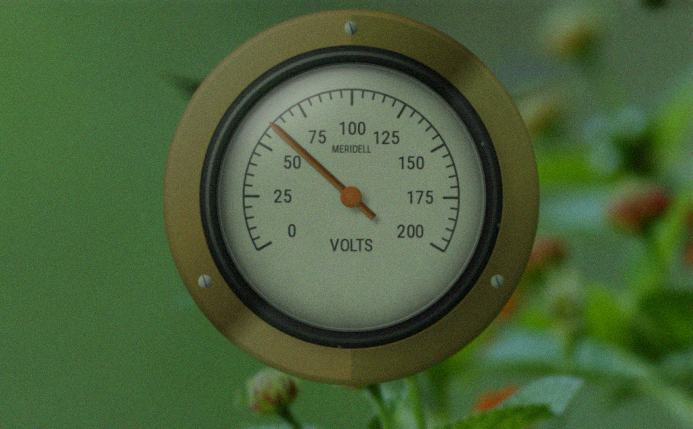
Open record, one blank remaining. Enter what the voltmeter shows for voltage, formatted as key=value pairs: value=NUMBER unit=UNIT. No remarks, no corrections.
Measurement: value=60 unit=V
